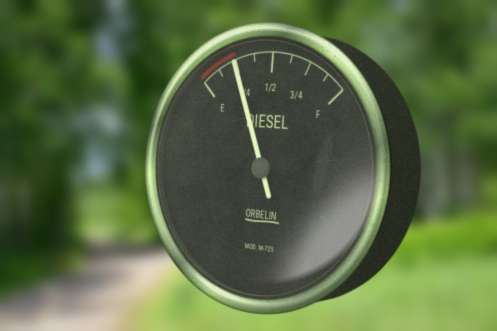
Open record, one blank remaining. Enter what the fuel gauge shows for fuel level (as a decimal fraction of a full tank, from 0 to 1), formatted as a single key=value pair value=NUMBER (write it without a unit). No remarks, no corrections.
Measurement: value=0.25
